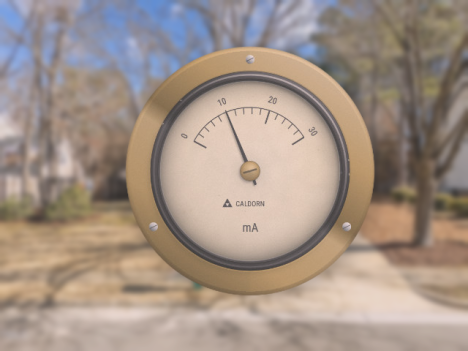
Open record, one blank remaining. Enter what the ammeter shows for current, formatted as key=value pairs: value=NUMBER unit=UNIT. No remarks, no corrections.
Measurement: value=10 unit=mA
